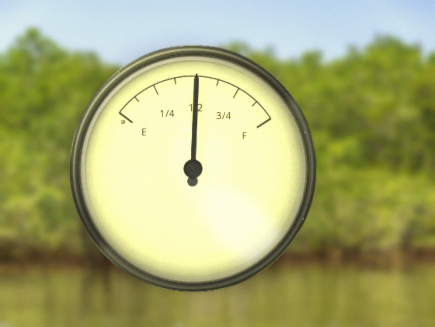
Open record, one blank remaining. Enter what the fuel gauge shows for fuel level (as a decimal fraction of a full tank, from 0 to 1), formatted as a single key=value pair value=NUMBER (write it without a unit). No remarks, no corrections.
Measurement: value=0.5
